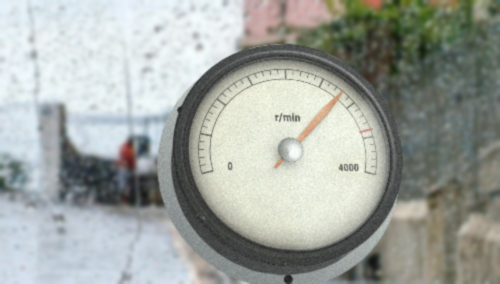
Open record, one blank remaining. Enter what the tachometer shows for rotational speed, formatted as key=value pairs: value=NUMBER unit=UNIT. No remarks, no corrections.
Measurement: value=2800 unit=rpm
